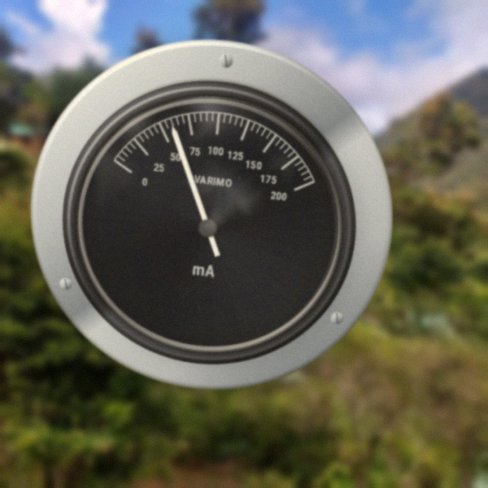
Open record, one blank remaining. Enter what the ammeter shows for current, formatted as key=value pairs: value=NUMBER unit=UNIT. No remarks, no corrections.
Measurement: value=60 unit=mA
